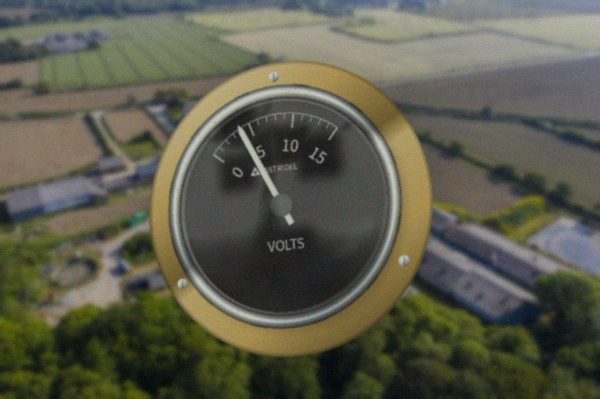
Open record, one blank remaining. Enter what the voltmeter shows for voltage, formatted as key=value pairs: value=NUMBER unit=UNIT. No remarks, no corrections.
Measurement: value=4 unit=V
